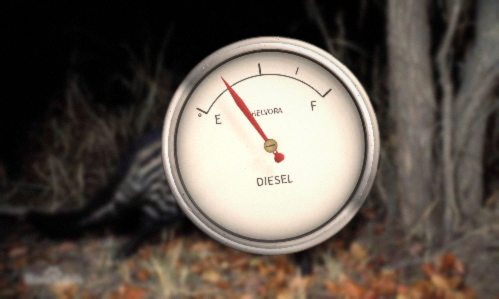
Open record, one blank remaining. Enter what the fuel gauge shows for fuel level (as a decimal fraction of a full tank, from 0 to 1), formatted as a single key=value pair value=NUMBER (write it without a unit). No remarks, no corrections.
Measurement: value=0.25
